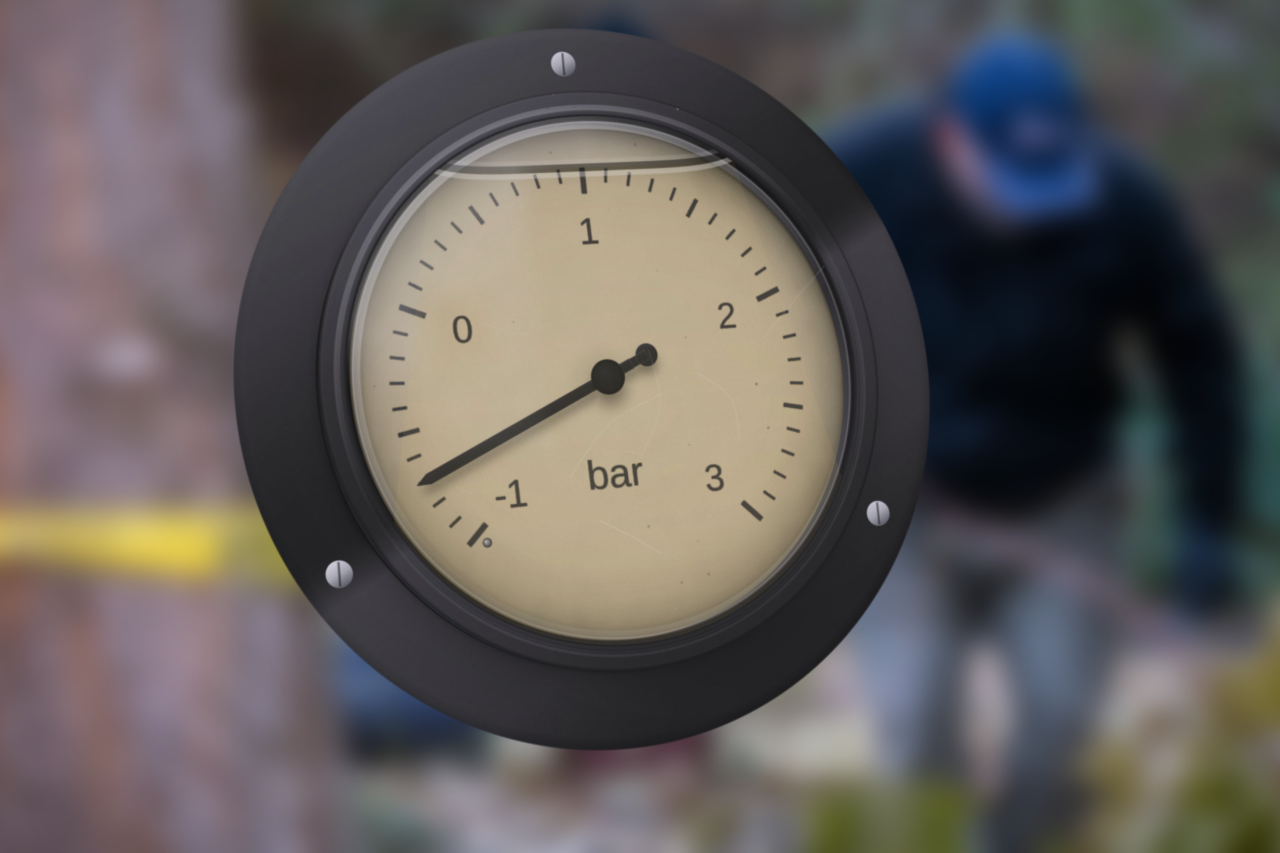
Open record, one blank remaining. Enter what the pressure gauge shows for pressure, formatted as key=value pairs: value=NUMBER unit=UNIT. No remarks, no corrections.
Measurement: value=-0.7 unit=bar
